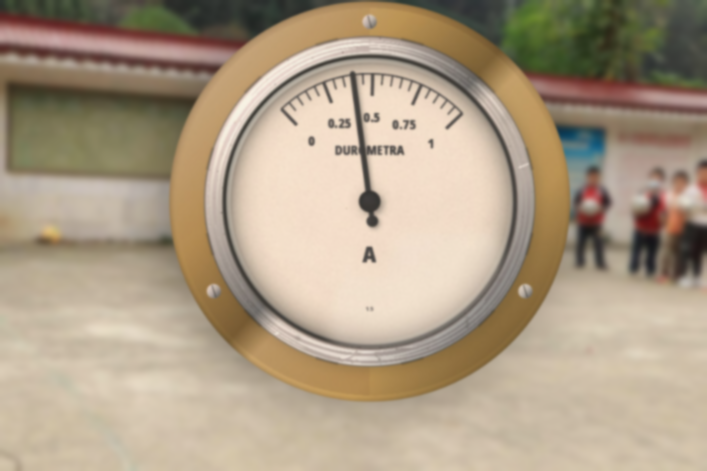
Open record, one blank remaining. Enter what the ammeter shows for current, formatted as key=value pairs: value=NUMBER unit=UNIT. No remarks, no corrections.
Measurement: value=0.4 unit=A
